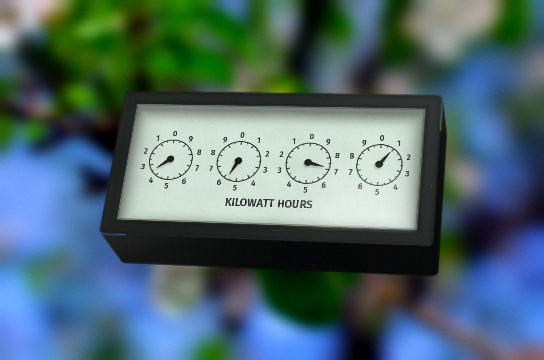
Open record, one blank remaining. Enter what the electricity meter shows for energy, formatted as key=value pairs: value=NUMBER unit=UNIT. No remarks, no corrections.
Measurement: value=3571 unit=kWh
